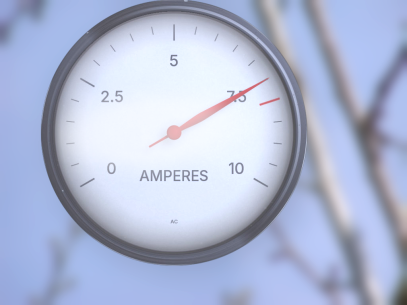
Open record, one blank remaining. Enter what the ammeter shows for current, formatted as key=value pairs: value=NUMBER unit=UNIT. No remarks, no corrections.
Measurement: value=7.5 unit=A
